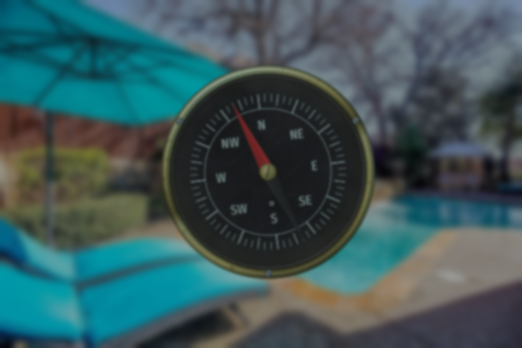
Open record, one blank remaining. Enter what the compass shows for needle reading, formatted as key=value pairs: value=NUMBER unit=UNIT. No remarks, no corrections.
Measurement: value=340 unit=°
